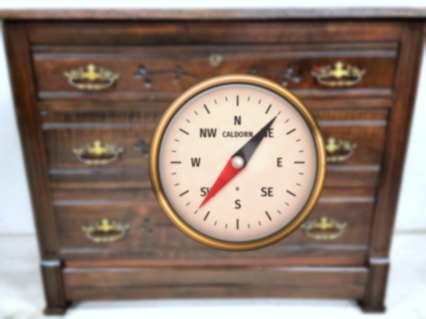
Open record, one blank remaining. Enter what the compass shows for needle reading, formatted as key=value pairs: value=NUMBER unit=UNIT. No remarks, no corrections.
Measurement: value=220 unit=°
